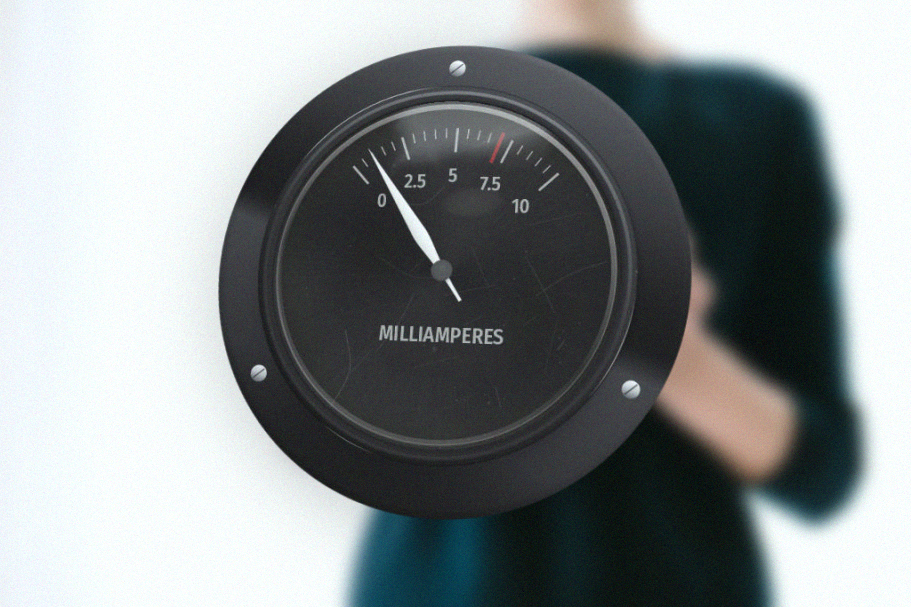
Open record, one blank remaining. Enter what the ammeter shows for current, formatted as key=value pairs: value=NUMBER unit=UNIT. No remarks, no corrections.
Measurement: value=1 unit=mA
